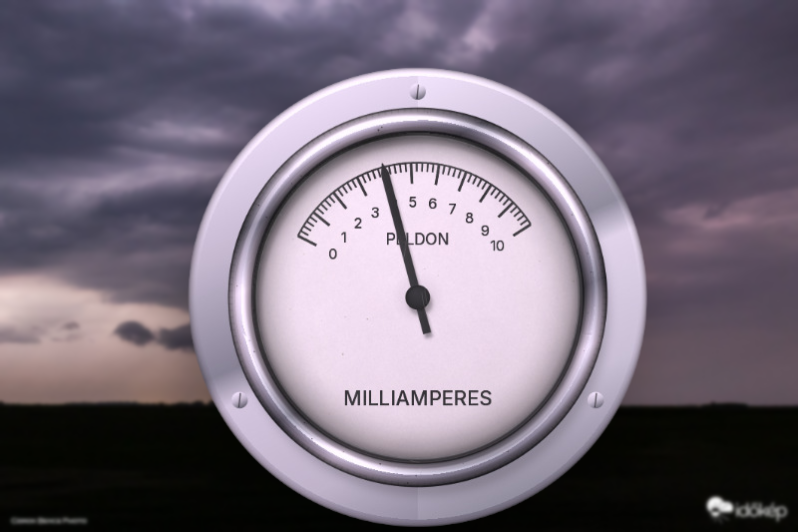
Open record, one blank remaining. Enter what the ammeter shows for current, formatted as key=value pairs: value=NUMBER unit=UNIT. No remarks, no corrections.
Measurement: value=4 unit=mA
